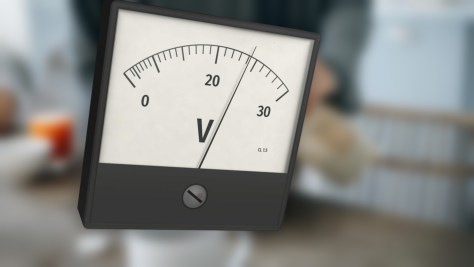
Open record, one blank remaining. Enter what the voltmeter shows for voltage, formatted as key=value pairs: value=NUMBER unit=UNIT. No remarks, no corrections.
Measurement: value=24 unit=V
